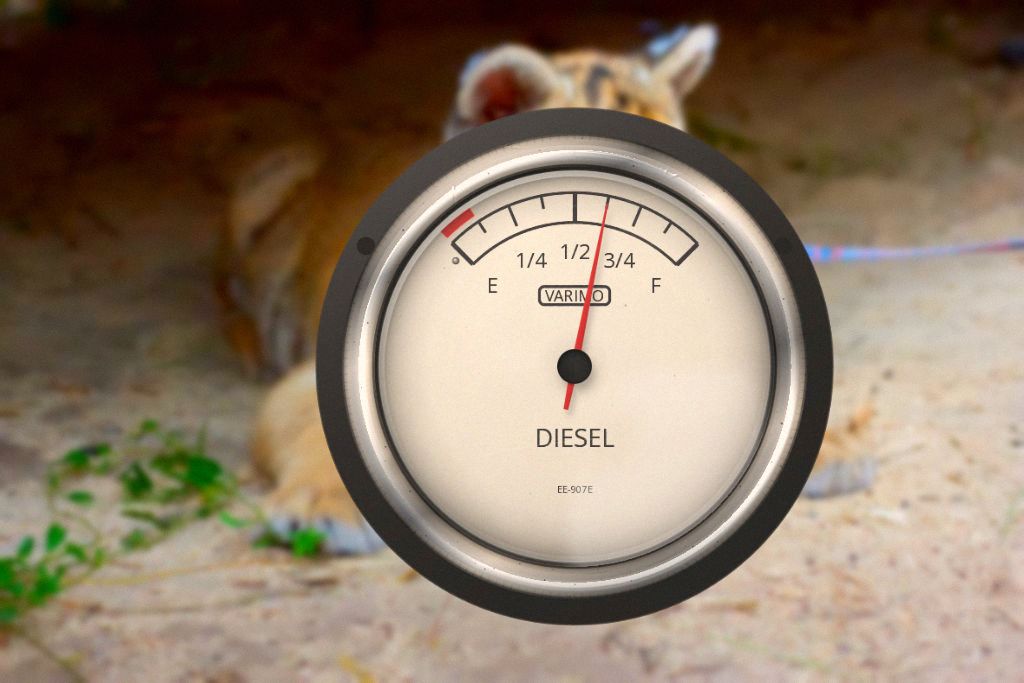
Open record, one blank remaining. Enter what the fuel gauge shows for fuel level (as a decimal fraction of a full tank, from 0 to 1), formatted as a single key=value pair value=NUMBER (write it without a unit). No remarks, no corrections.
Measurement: value=0.625
